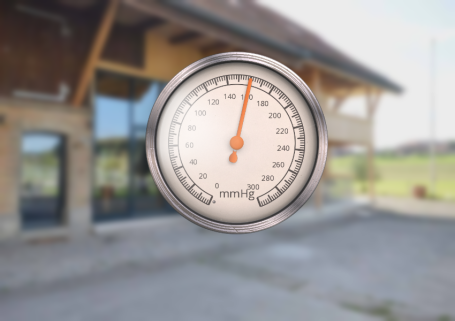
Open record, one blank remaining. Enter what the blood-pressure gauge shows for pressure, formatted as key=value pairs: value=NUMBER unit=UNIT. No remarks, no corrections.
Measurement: value=160 unit=mmHg
